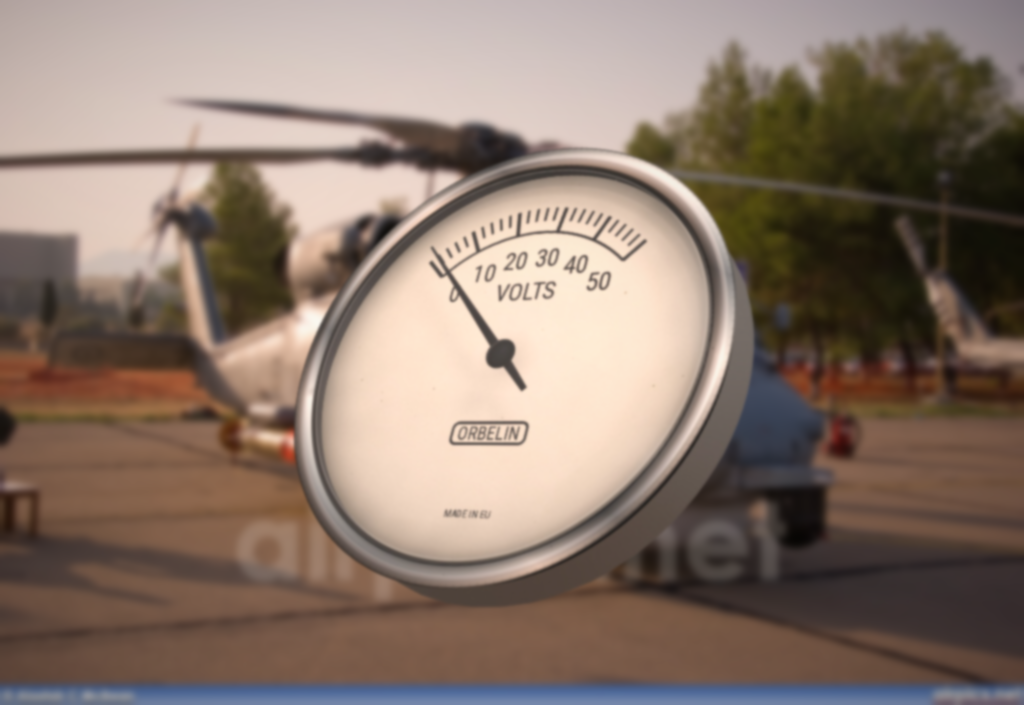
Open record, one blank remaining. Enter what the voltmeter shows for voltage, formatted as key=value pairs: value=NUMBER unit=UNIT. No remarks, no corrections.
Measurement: value=2 unit=V
